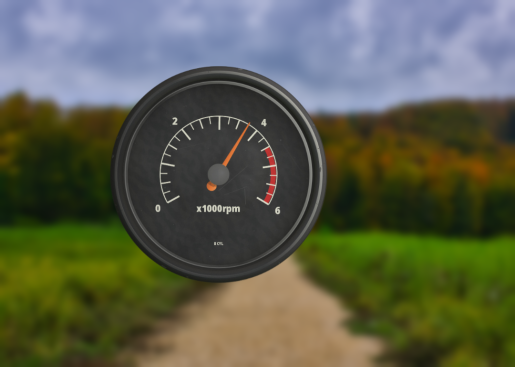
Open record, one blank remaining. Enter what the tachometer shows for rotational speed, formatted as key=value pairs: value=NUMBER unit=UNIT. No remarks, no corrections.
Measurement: value=3750 unit=rpm
